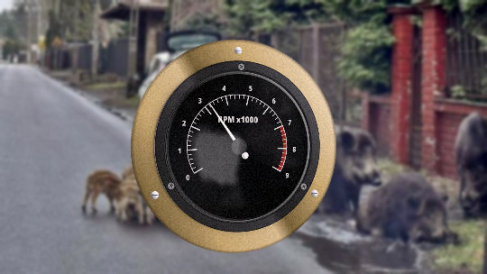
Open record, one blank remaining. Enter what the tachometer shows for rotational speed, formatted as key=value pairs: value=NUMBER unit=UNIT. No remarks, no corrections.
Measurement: value=3200 unit=rpm
